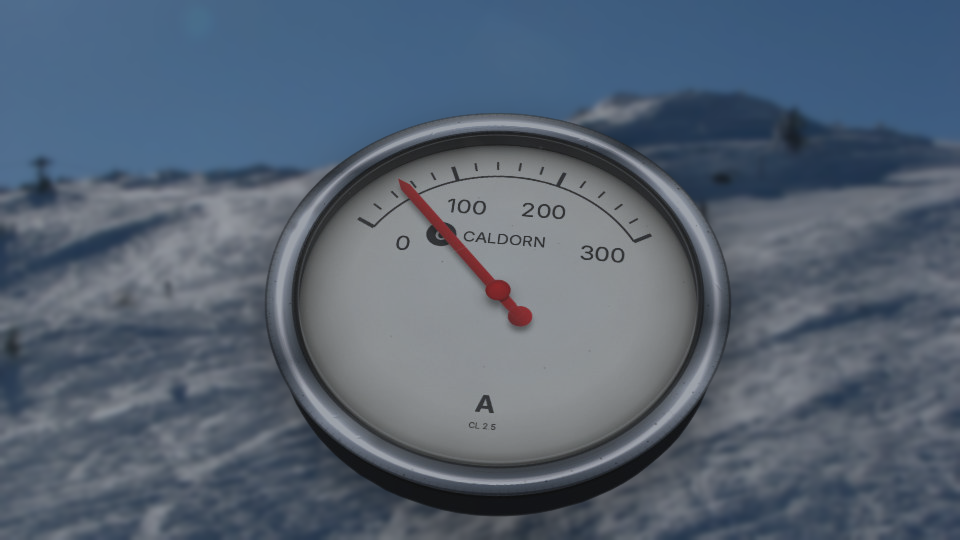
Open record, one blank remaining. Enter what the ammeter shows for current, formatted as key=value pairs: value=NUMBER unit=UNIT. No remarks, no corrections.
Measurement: value=50 unit=A
